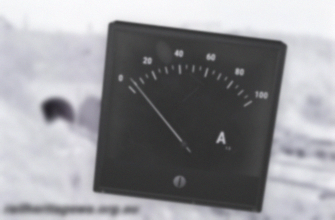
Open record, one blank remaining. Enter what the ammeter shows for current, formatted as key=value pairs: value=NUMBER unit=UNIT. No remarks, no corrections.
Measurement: value=5 unit=A
